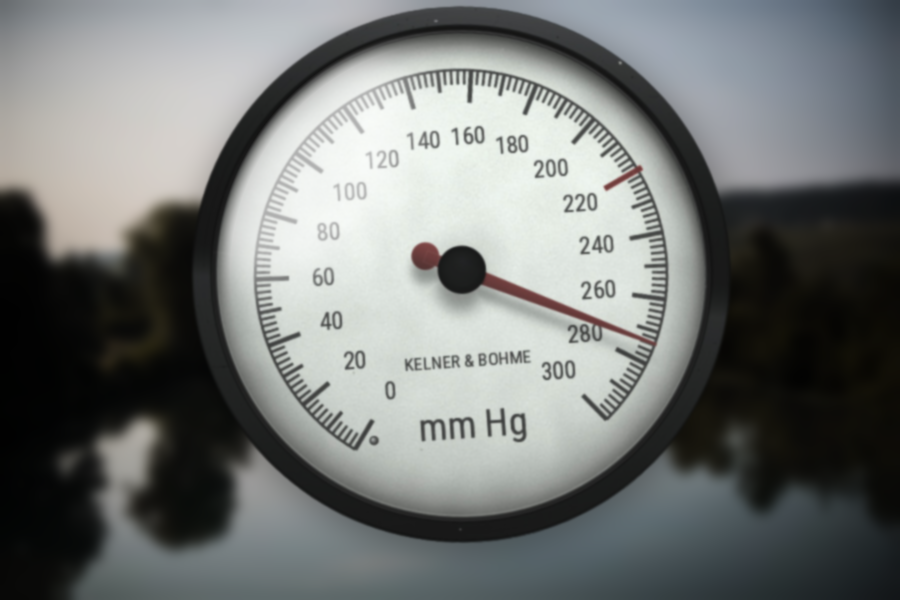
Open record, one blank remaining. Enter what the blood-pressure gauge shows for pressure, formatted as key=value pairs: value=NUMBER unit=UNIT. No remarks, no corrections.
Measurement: value=274 unit=mmHg
